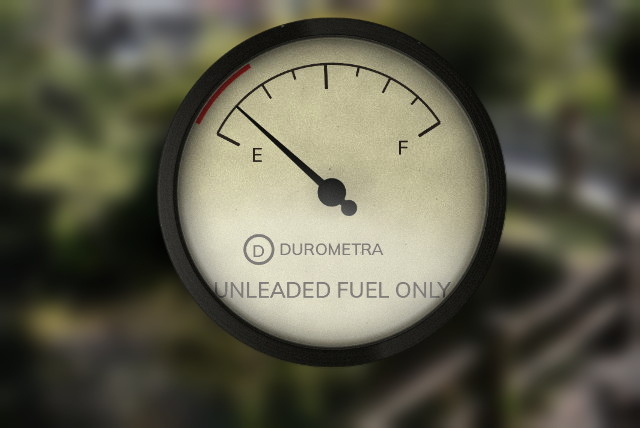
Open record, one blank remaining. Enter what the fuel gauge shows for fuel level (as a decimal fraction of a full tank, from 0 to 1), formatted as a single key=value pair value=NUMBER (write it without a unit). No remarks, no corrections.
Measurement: value=0.125
